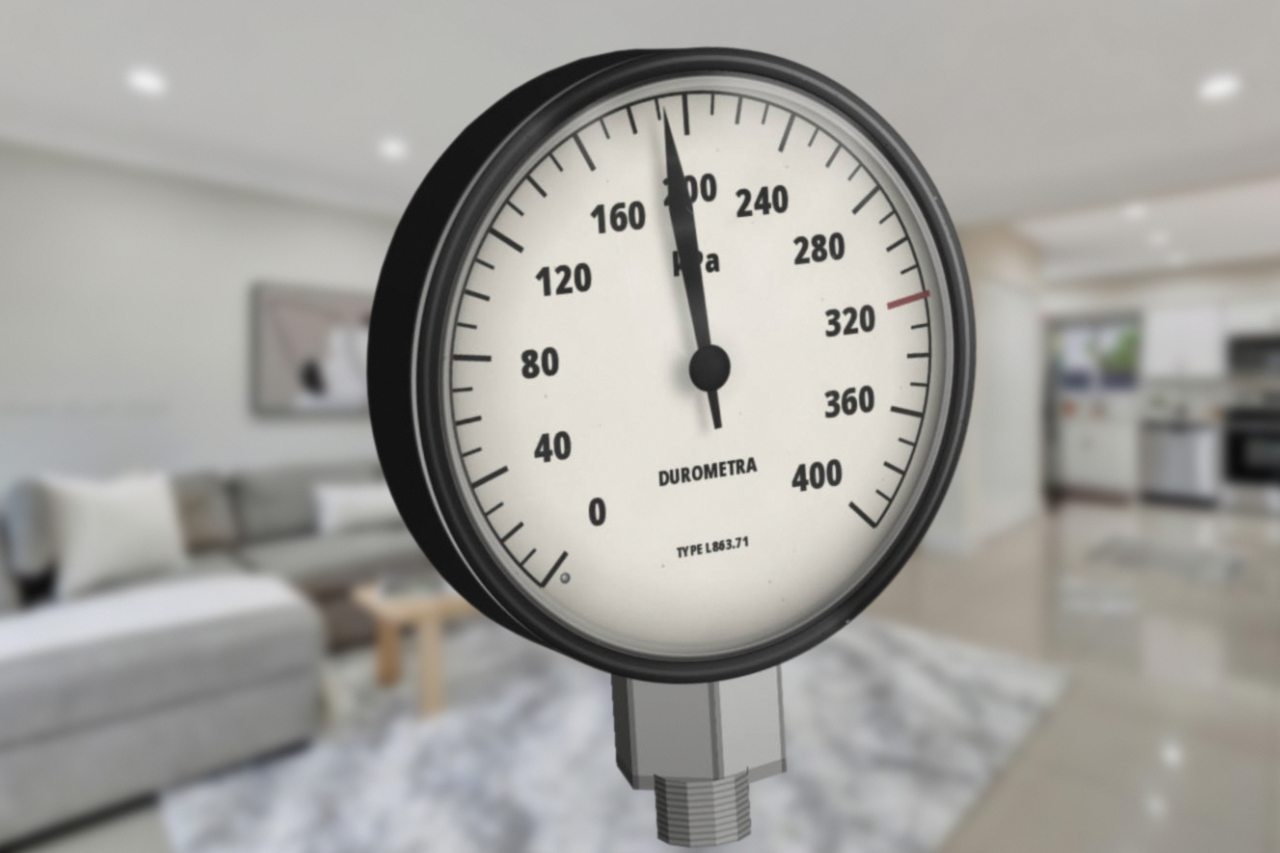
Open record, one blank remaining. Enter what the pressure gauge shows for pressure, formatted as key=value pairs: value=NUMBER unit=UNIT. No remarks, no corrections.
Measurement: value=190 unit=kPa
